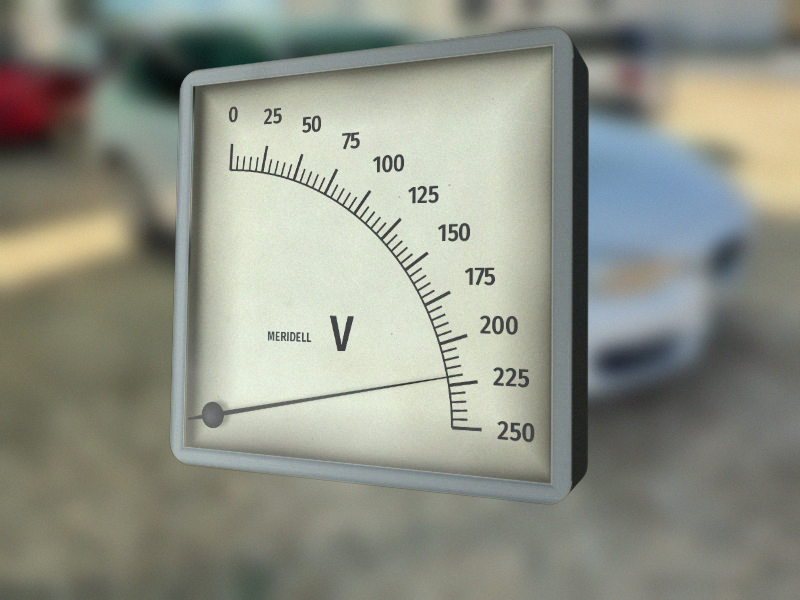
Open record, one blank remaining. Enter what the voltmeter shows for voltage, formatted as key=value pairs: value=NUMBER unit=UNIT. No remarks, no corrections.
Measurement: value=220 unit=V
